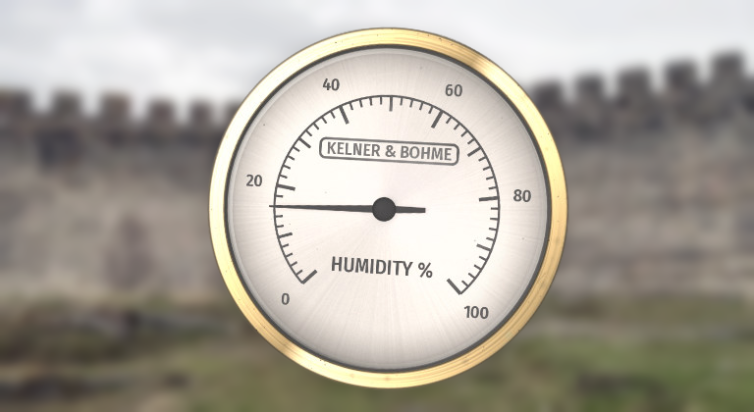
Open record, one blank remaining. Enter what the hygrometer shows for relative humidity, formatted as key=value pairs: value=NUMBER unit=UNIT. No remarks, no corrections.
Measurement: value=16 unit=%
